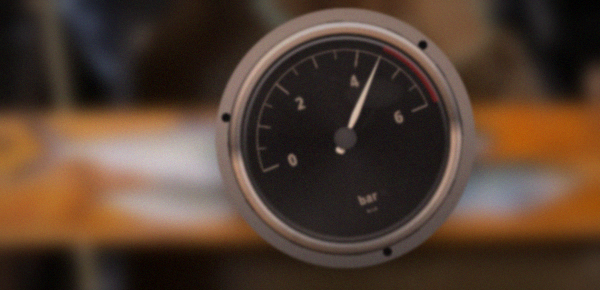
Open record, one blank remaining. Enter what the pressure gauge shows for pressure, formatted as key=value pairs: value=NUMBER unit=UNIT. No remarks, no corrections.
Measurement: value=4.5 unit=bar
